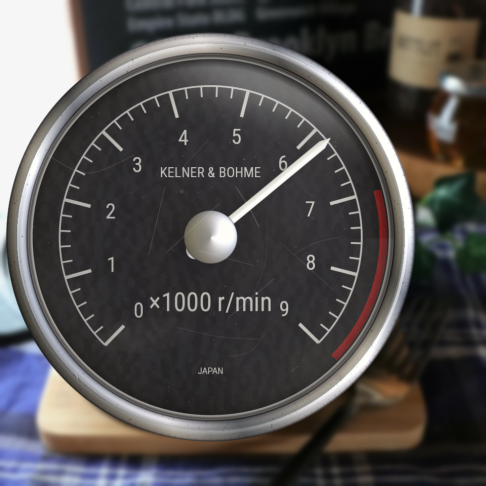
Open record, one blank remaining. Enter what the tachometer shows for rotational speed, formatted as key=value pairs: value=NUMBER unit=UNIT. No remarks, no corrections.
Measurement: value=6200 unit=rpm
